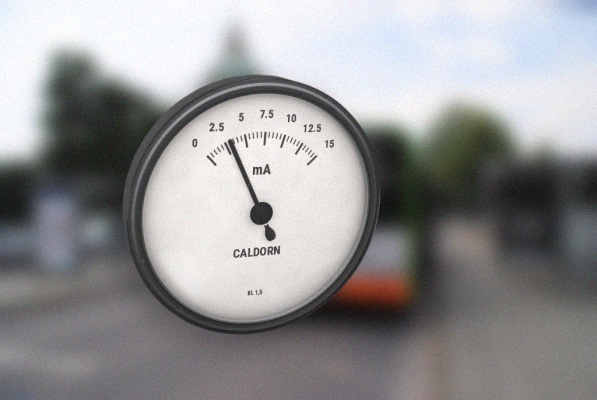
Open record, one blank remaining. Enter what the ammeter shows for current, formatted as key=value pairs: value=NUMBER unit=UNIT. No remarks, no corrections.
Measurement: value=3 unit=mA
